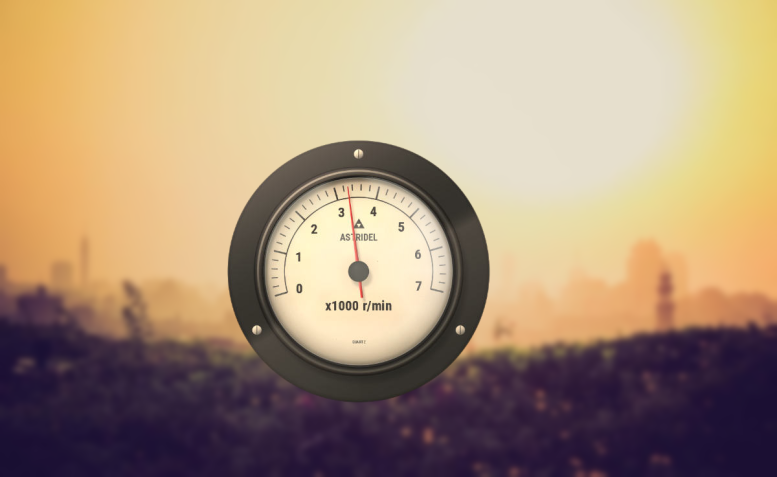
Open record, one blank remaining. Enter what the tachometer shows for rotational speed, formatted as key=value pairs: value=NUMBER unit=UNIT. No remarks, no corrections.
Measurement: value=3300 unit=rpm
